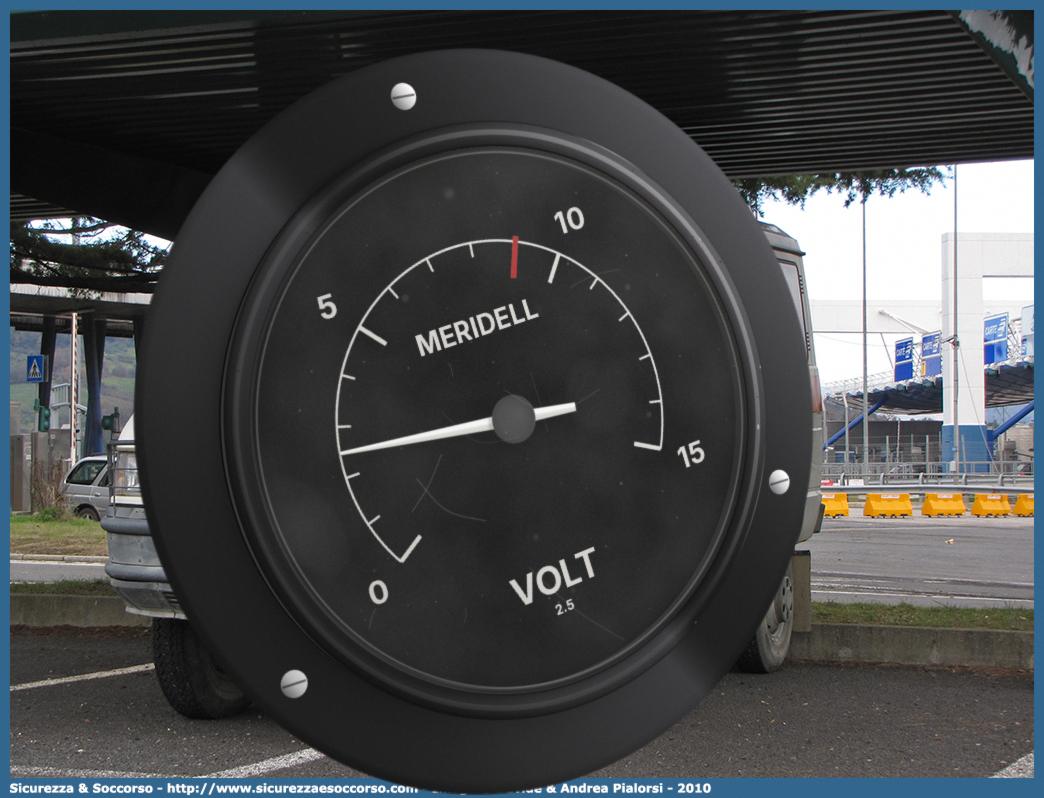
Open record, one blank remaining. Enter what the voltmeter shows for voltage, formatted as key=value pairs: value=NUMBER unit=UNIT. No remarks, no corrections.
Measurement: value=2.5 unit=V
